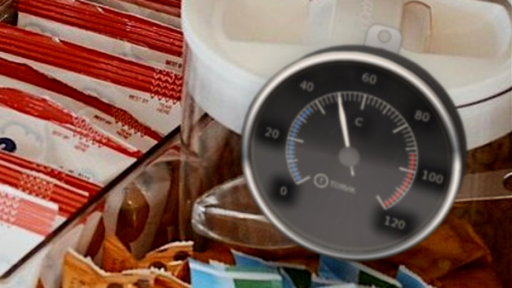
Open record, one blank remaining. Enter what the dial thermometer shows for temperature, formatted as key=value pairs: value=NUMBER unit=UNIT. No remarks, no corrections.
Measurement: value=50 unit=°C
